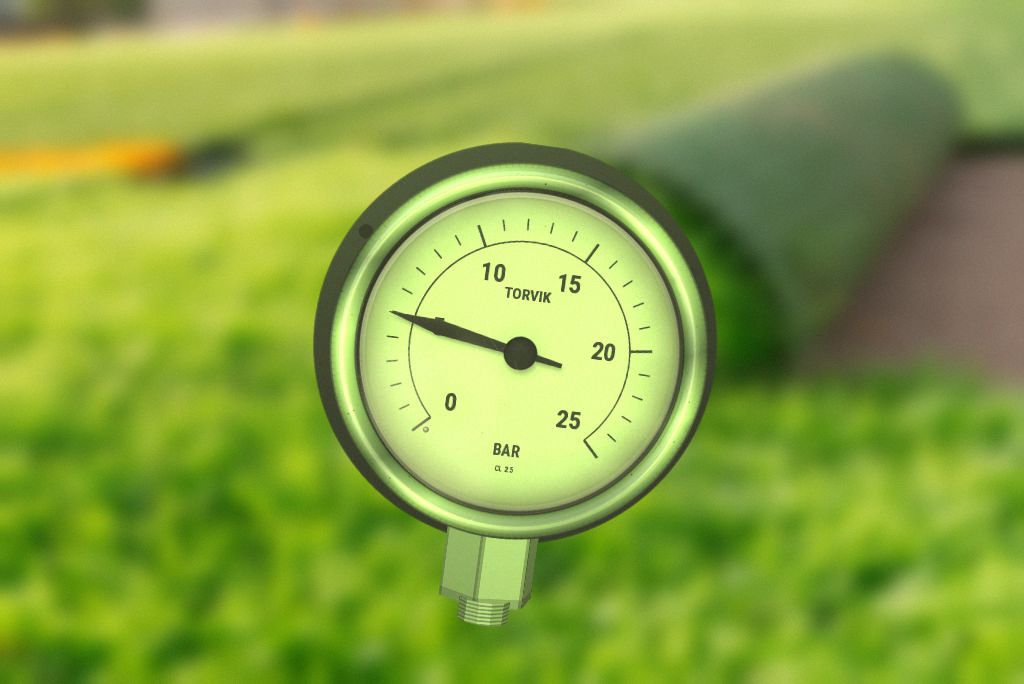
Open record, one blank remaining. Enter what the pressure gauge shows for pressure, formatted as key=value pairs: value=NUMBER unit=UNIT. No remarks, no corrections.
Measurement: value=5 unit=bar
